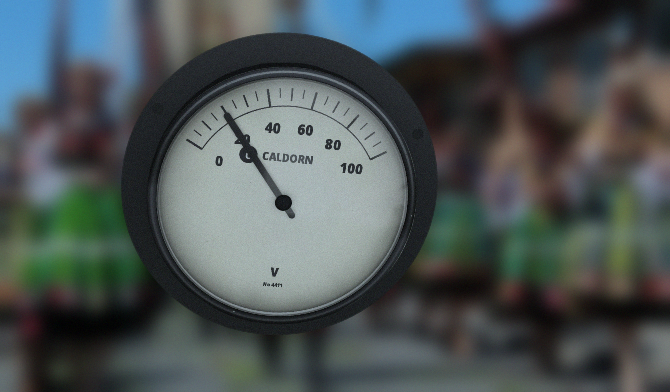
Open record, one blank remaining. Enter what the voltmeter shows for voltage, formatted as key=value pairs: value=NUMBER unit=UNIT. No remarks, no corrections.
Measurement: value=20 unit=V
